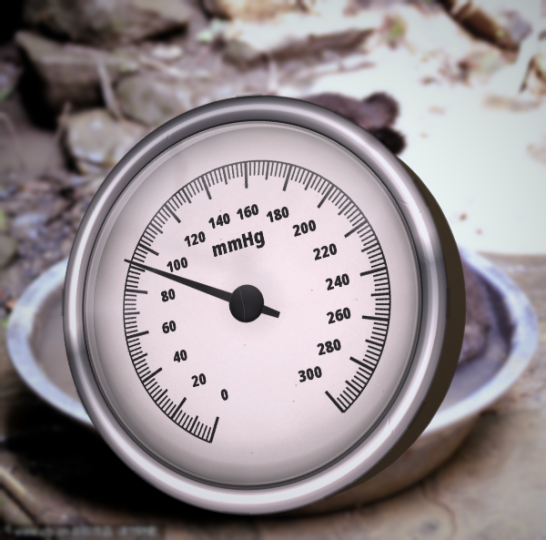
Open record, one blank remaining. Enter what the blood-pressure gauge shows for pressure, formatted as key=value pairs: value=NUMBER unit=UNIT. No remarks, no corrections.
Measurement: value=92 unit=mmHg
